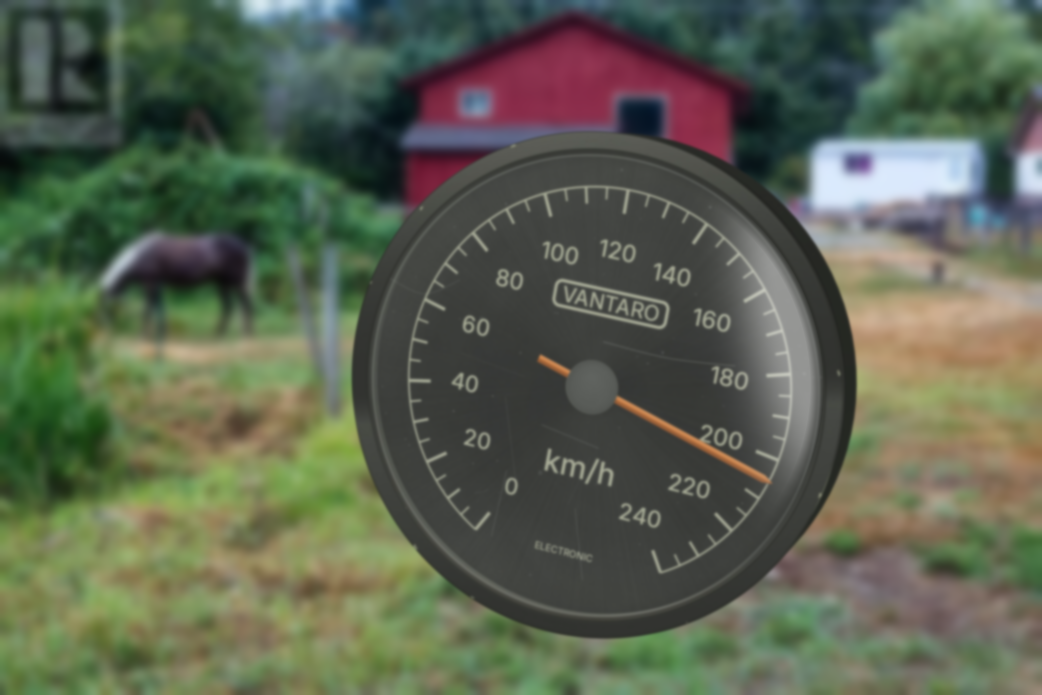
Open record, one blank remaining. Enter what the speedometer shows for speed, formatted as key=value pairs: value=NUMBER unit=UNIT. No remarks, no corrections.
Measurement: value=205 unit=km/h
